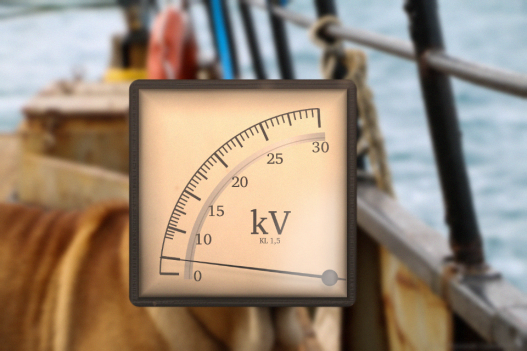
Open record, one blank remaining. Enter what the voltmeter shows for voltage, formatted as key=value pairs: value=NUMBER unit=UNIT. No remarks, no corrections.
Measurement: value=5 unit=kV
